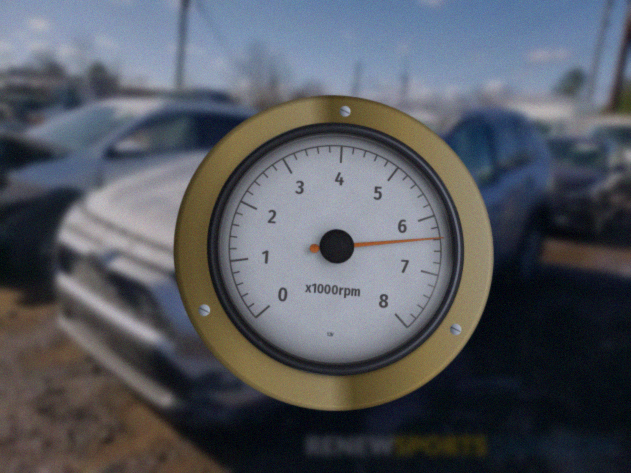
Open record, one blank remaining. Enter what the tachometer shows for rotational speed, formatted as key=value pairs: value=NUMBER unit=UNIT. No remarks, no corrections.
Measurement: value=6400 unit=rpm
